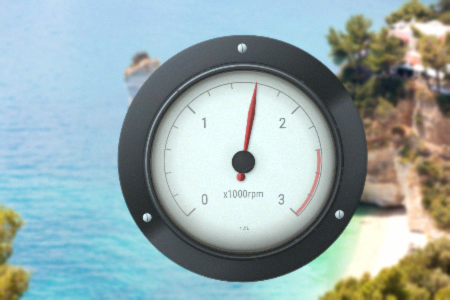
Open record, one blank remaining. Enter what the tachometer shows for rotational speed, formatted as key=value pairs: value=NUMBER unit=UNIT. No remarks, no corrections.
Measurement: value=1600 unit=rpm
